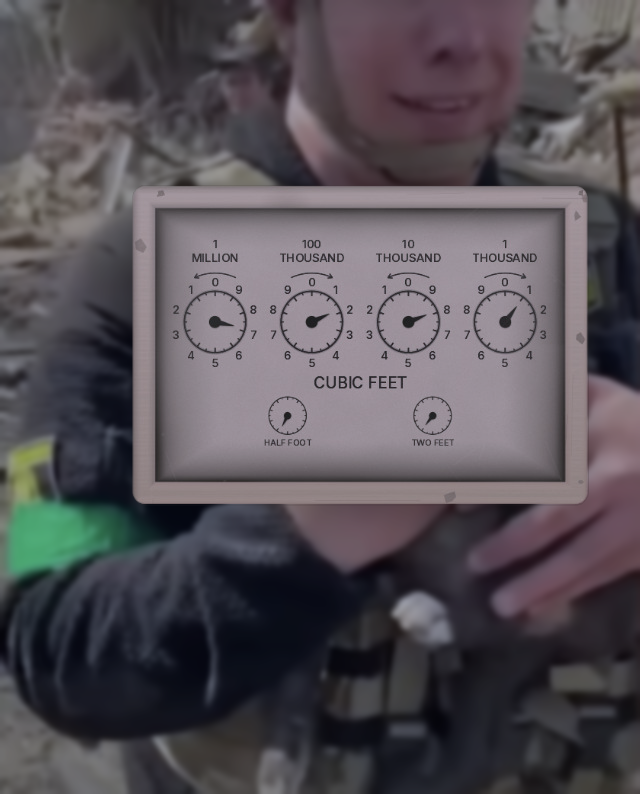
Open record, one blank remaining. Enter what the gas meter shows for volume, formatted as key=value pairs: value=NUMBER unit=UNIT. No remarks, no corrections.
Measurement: value=718100 unit=ft³
